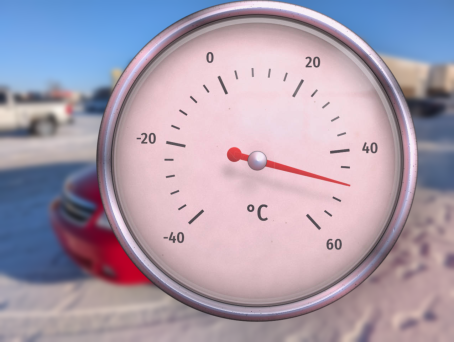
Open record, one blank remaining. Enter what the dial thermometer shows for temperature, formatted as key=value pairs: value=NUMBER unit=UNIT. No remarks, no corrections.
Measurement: value=48 unit=°C
